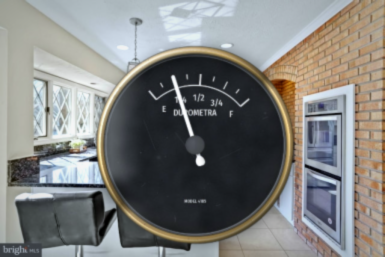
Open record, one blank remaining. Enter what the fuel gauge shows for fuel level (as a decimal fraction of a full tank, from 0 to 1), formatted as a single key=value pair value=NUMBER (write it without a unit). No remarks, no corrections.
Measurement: value=0.25
